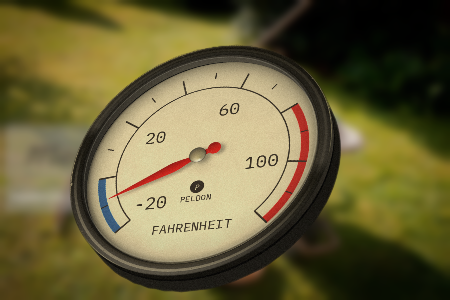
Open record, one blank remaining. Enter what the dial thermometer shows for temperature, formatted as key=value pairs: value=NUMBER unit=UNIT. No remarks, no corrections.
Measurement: value=-10 unit=°F
